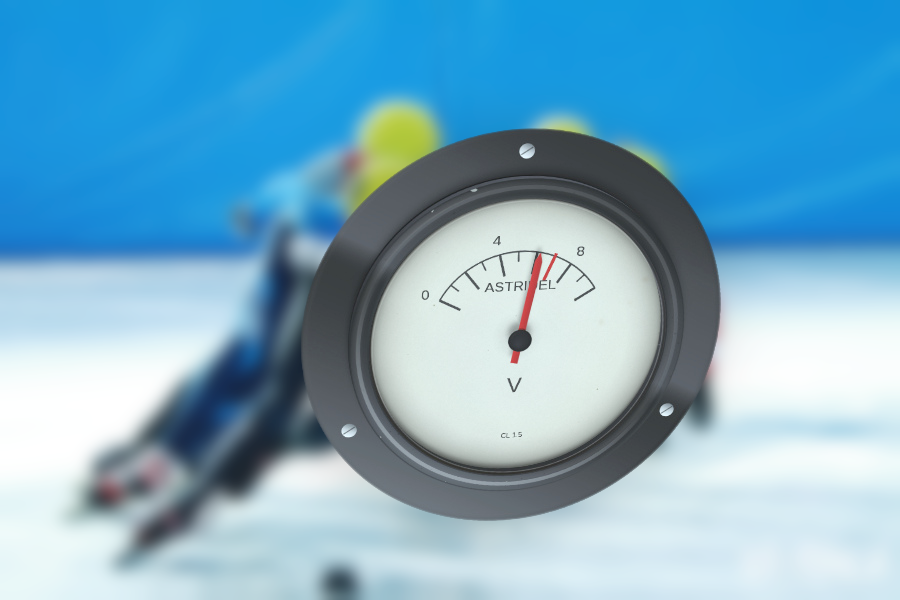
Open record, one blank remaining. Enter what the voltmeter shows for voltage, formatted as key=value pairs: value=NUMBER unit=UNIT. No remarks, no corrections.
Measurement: value=6 unit=V
